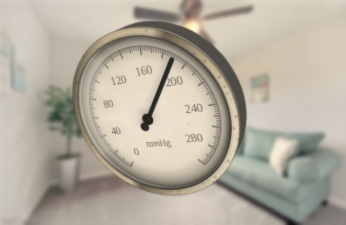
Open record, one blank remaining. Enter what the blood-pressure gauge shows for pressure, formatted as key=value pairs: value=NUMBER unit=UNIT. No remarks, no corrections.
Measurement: value=190 unit=mmHg
